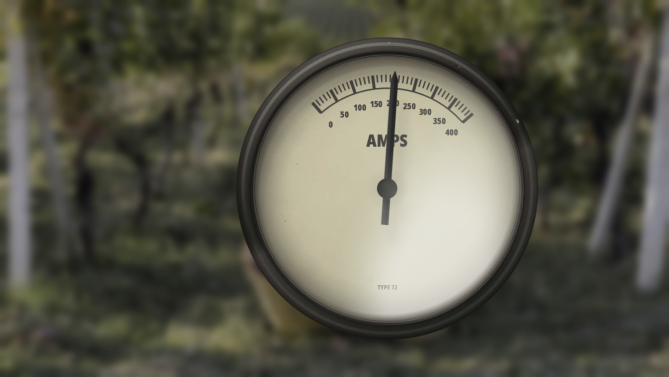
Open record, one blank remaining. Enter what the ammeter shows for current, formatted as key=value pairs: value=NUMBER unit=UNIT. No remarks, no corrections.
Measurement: value=200 unit=A
